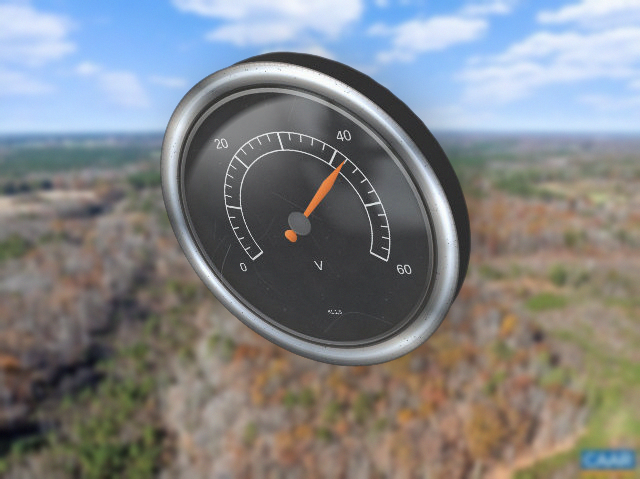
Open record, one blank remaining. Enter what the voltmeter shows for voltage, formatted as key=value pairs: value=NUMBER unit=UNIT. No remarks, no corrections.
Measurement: value=42 unit=V
